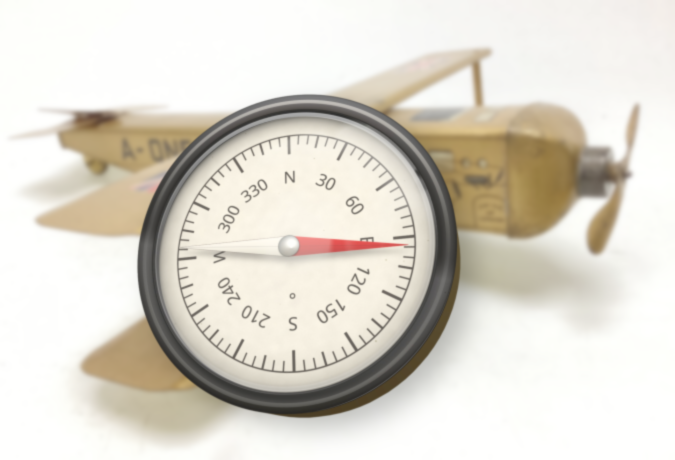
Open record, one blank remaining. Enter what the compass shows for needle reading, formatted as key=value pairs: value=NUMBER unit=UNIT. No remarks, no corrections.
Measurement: value=95 unit=°
